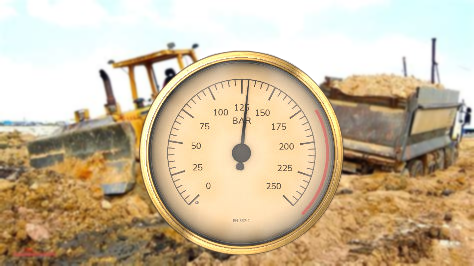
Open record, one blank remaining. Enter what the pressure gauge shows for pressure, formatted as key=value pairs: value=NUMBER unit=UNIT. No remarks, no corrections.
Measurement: value=130 unit=bar
